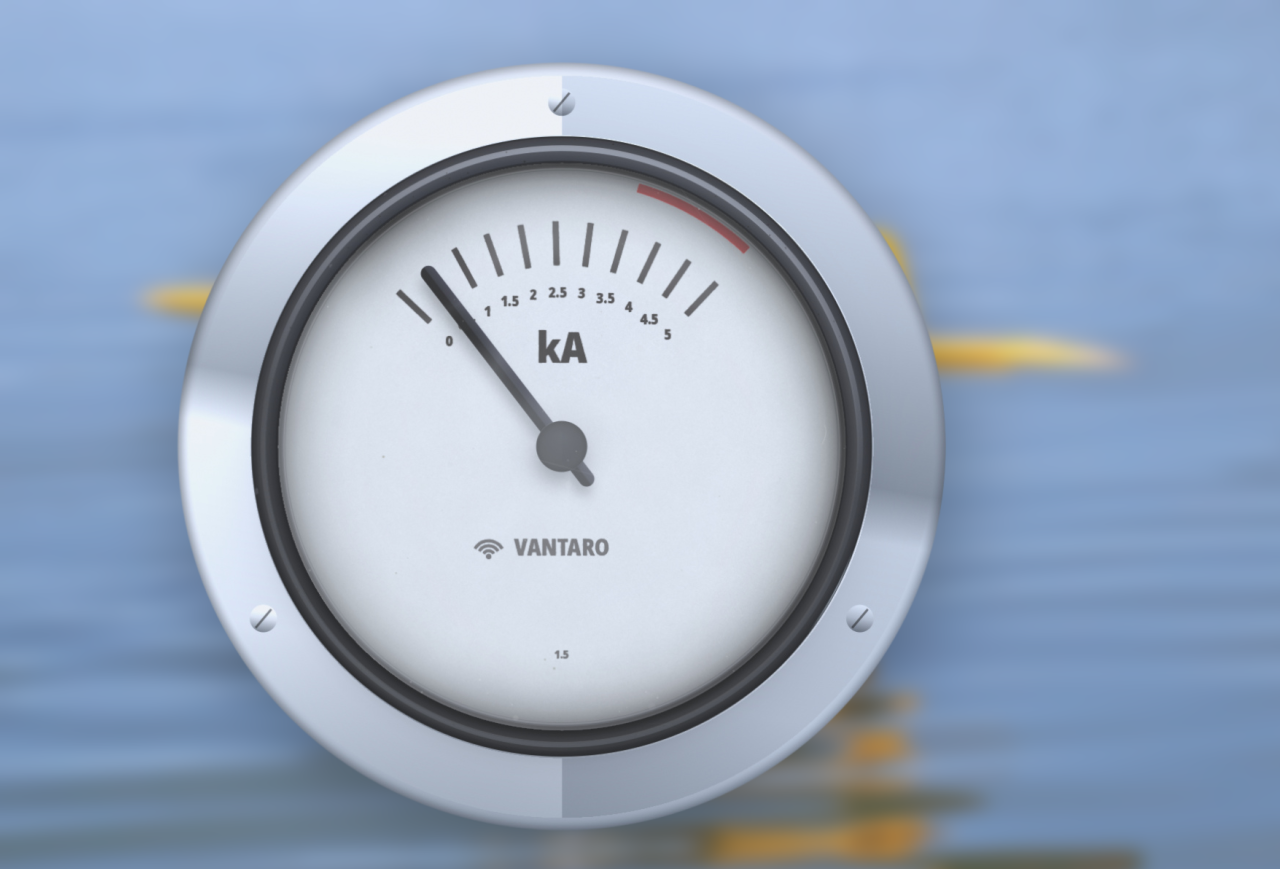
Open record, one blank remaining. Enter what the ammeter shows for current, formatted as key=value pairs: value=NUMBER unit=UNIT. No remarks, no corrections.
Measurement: value=0.5 unit=kA
